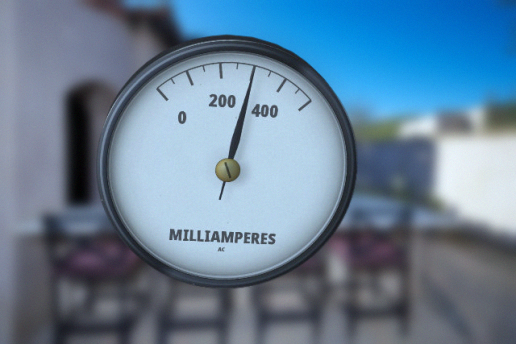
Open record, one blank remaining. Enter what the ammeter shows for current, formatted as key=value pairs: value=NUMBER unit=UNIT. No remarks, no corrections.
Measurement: value=300 unit=mA
